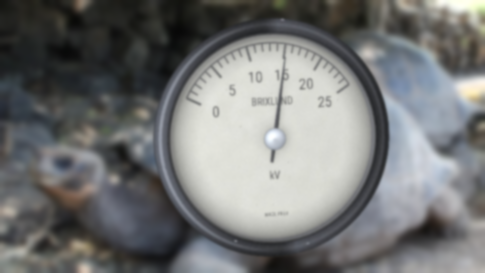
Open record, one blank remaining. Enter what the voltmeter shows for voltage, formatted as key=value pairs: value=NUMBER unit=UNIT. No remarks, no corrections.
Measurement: value=15 unit=kV
